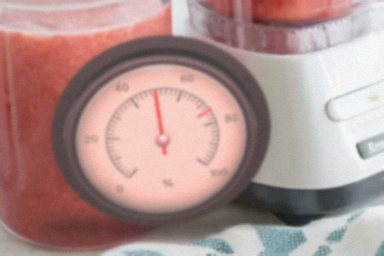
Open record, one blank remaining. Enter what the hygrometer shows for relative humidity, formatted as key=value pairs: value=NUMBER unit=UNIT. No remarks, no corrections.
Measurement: value=50 unit=%
